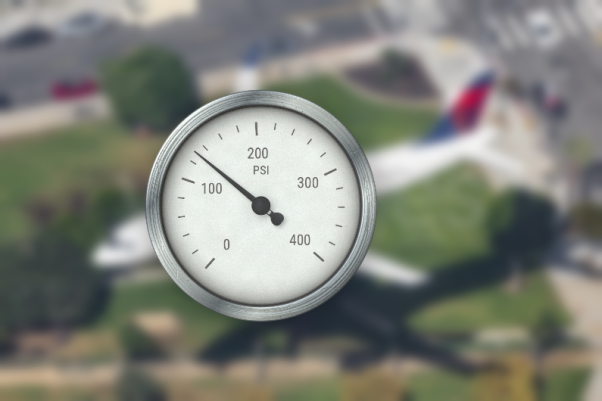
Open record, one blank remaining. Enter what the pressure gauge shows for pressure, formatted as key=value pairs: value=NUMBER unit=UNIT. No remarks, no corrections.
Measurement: value=130 unit=psi
